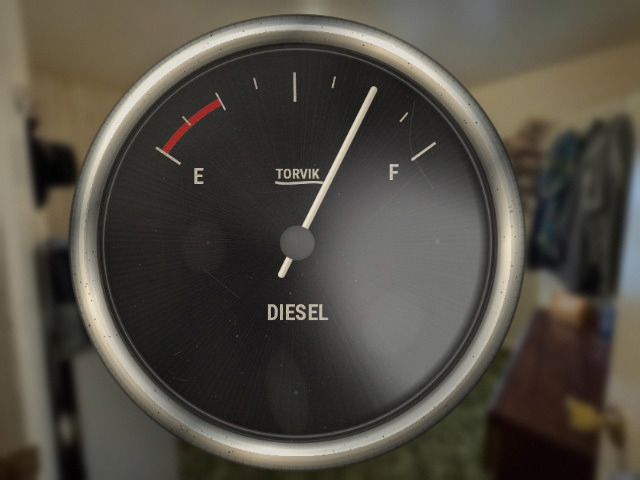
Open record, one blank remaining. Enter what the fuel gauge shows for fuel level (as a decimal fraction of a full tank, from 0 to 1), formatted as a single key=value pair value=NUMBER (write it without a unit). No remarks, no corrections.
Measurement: value=0.75
